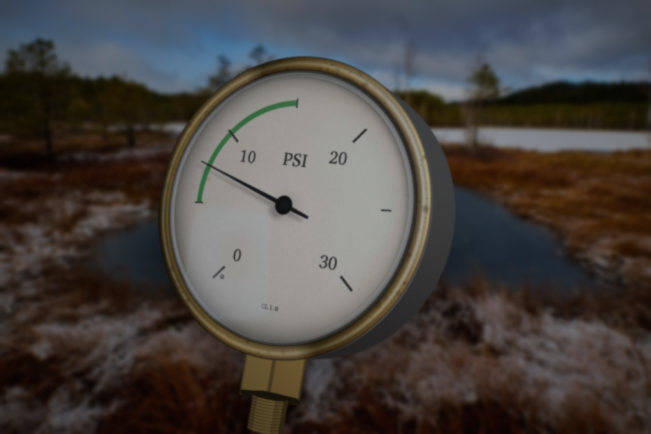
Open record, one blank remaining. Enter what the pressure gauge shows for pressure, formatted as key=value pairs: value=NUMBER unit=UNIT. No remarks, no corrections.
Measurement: value=7.5 unit=psi
